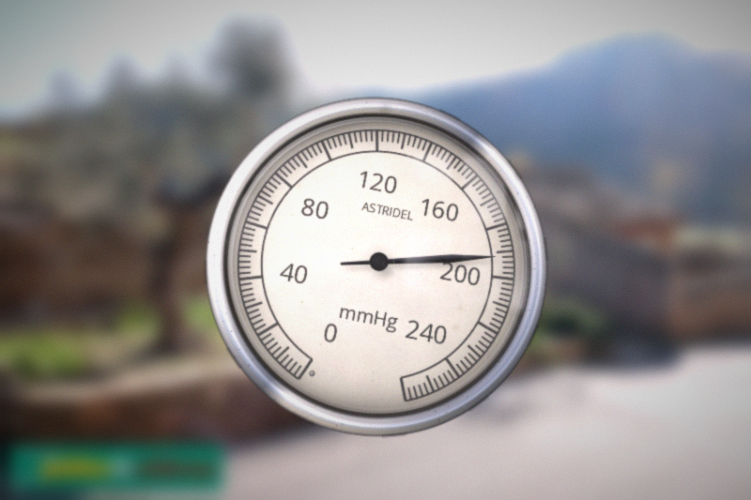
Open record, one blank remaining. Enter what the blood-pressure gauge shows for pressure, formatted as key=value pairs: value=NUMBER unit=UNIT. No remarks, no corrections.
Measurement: value=192 unit=mmHg
